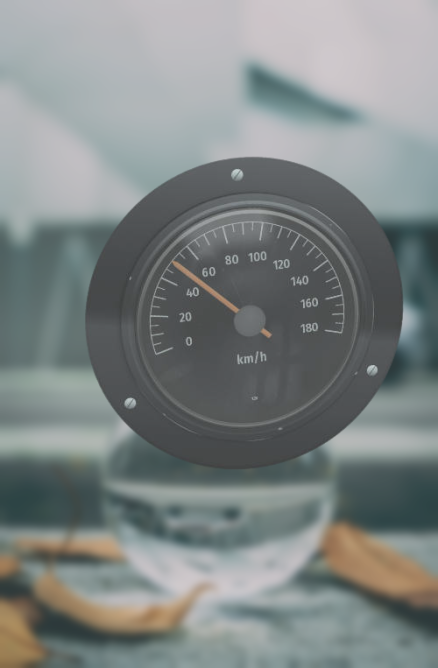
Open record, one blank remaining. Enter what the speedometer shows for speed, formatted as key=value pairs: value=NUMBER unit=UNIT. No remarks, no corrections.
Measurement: value=50 unit=km/h
